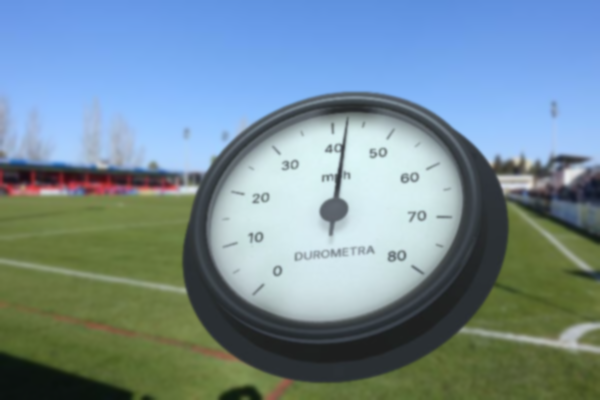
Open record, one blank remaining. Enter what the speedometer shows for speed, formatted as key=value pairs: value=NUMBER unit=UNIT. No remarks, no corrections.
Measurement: value=42.5 unit=mph
